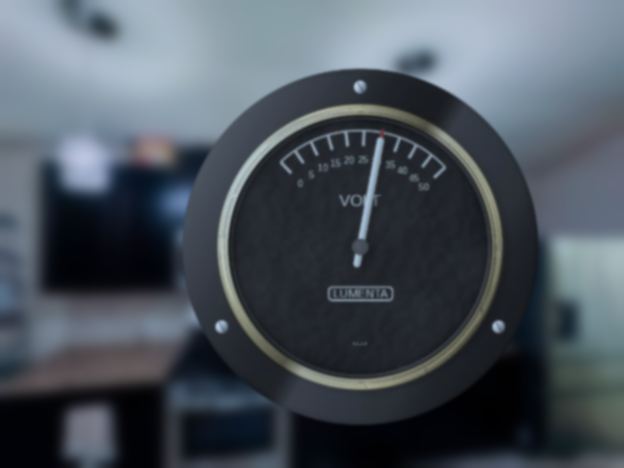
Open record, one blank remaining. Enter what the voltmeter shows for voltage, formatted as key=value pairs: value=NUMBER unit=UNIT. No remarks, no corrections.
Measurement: value=30 unit=V
